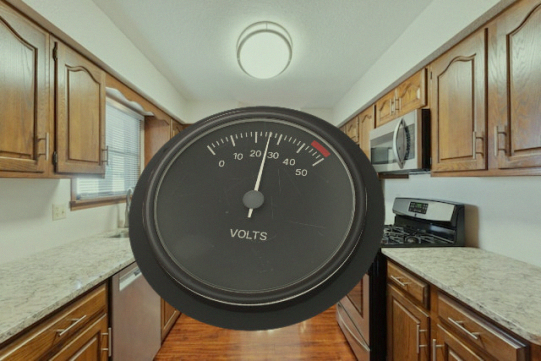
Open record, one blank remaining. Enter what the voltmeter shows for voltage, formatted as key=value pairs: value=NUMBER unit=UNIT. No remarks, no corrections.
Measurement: value=26 unit=V
